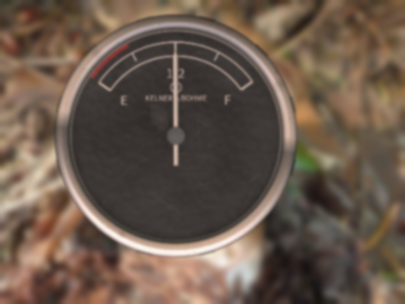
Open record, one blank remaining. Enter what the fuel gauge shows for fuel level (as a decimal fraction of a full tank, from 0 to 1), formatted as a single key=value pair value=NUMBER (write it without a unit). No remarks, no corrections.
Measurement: value=0.5
